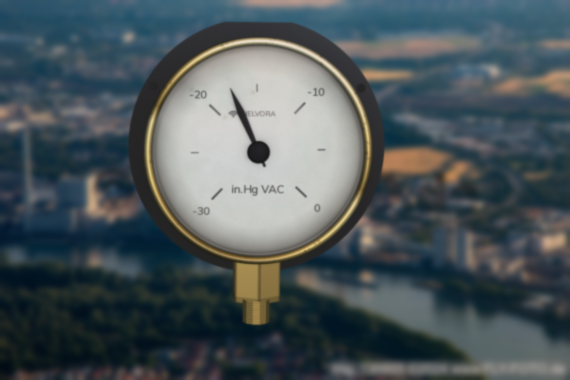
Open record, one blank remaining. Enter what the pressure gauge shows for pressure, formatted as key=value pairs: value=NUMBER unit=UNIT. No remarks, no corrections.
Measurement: value=-17.5 unit=inHg
